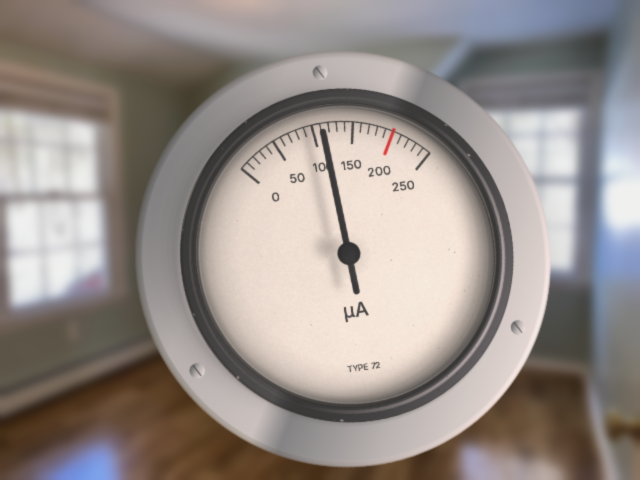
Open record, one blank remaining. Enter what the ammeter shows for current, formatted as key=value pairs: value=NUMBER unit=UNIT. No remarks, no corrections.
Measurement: value=110 unit=µA
